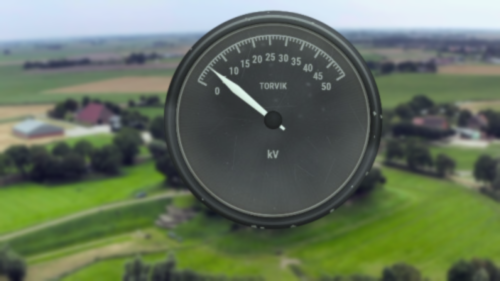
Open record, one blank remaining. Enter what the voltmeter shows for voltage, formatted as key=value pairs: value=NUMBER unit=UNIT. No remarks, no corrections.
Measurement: value=5 unit=kV
